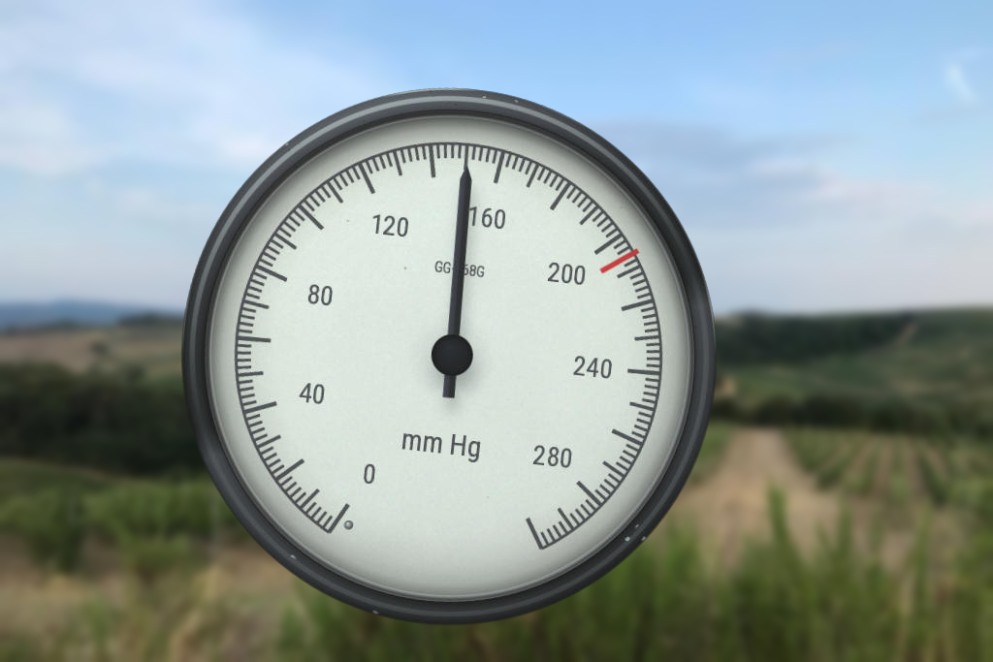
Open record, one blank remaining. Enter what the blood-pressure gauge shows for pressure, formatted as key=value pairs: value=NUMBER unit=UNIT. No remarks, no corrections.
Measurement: value=150 unit=mmHg
